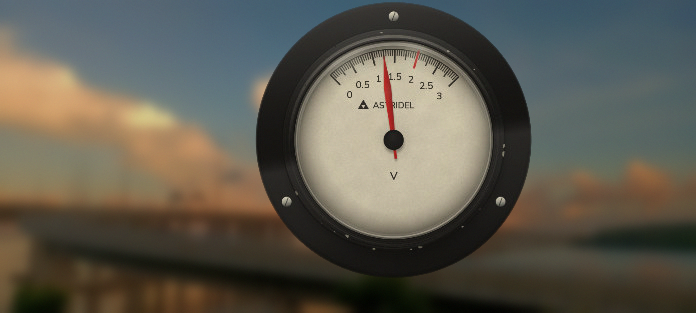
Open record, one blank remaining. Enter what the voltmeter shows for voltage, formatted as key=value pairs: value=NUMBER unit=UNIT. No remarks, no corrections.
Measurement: value=1.25 unit=V
